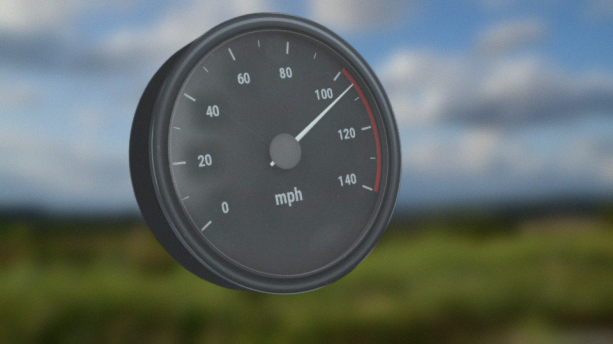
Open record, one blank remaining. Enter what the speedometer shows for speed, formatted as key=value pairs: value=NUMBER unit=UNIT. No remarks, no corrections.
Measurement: value=105 unit=mph
